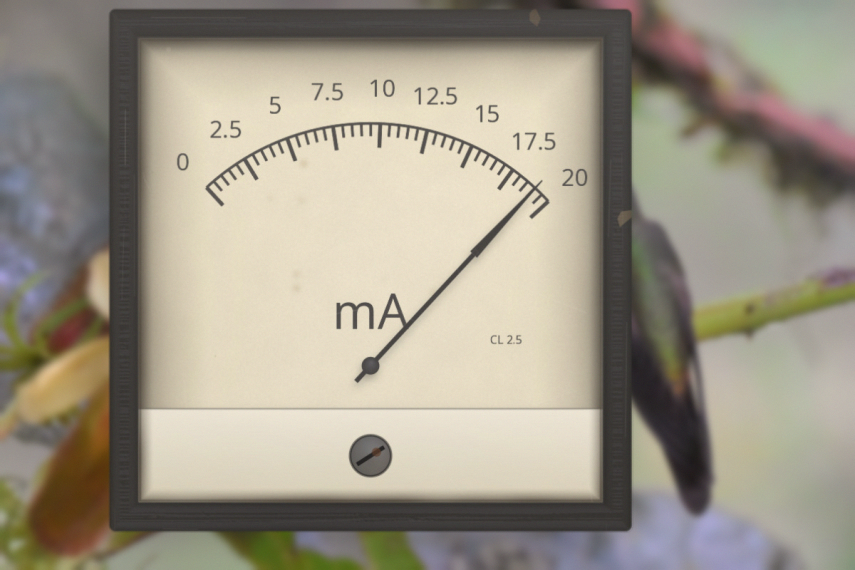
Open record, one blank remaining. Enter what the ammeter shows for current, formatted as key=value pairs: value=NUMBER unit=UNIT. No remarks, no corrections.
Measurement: value=19 unit=mA
